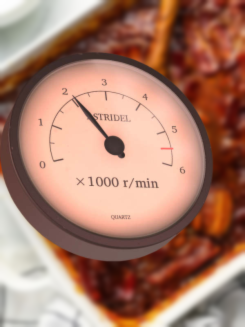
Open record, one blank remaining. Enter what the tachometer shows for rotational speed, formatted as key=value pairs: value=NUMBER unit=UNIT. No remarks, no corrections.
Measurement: value=2000 unit=rpm
